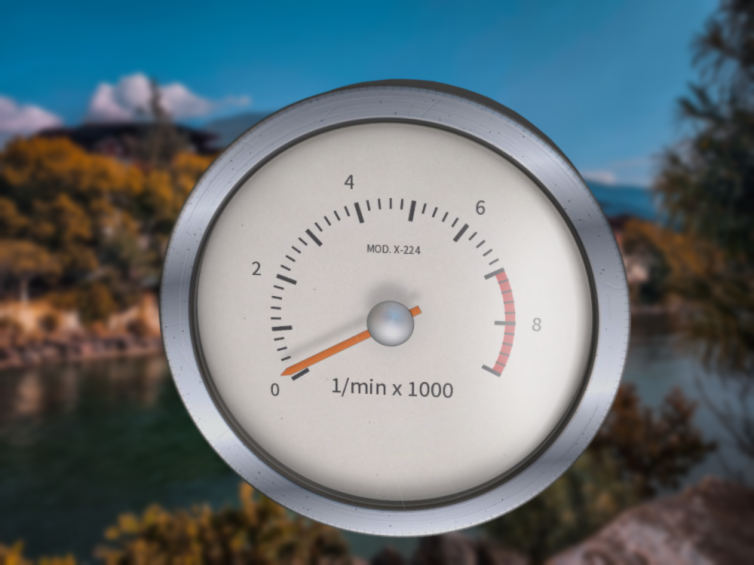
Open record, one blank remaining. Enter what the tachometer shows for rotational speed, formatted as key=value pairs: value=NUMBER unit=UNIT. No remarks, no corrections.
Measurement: value=200 unit=rpm
